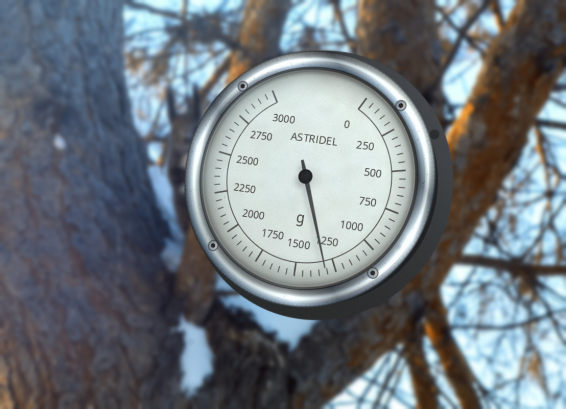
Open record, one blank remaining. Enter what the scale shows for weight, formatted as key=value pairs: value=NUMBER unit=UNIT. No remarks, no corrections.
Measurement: value=1300 unit=g
